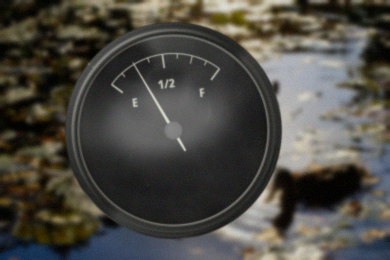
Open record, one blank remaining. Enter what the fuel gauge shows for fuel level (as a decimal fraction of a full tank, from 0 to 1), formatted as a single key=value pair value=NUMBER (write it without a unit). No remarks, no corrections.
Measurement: value=0.25
